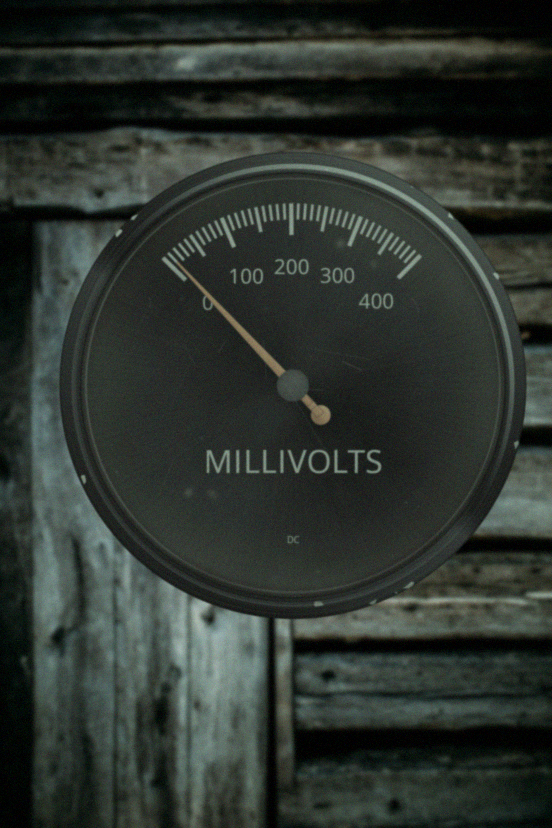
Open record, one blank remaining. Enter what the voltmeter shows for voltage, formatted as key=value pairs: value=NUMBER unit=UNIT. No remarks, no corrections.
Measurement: value=10 unit=mV
